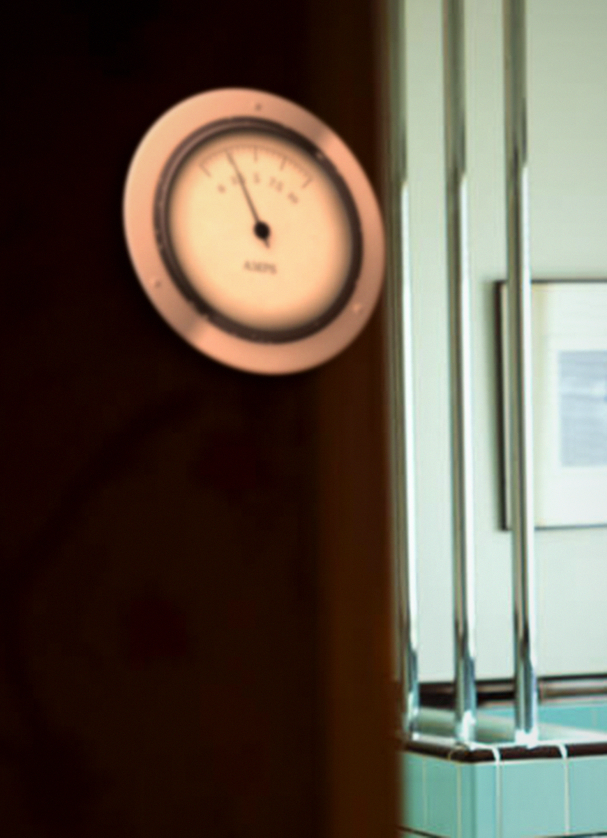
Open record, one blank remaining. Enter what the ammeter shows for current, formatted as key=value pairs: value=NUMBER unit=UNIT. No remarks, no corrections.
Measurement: value=2.5 unit=A
